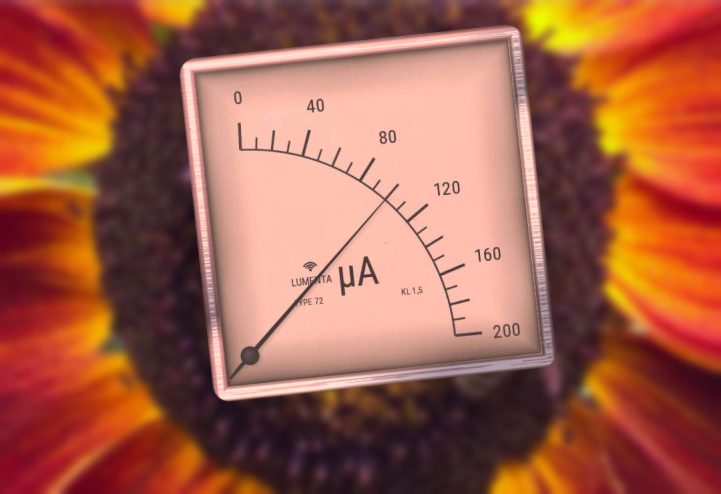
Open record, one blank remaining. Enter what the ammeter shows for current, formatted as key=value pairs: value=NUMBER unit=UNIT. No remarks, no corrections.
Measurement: value=100 unit=µA
